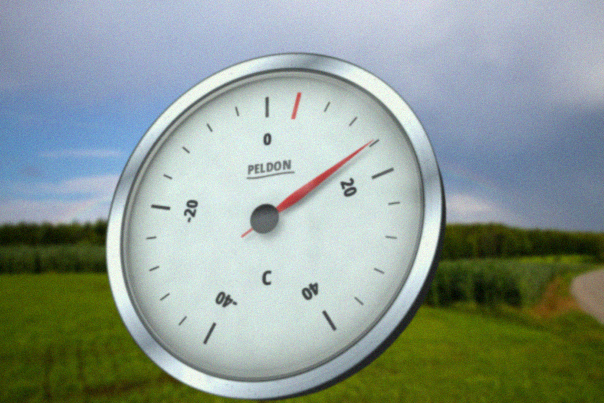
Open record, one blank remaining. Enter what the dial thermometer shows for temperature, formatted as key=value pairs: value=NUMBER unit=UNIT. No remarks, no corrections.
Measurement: value=16 unit=°C
